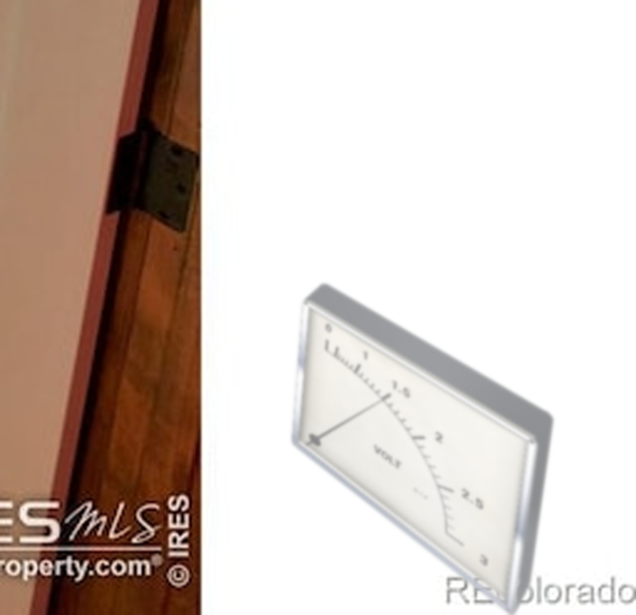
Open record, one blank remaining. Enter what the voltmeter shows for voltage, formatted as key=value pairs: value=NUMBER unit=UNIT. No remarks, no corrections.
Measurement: value=1.5 unit=V
